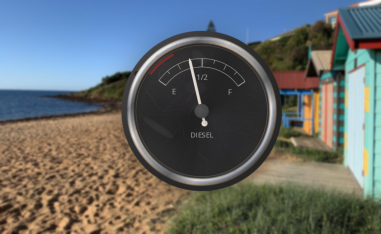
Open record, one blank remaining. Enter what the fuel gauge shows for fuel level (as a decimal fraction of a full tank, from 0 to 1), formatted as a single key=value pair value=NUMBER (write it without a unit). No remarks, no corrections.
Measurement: value=0.375
